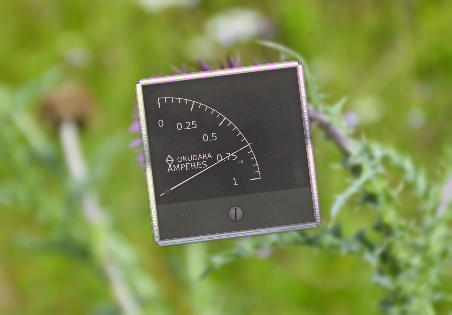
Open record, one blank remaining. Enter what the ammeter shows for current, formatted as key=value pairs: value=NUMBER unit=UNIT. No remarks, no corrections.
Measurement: value=0.75 unit=A
